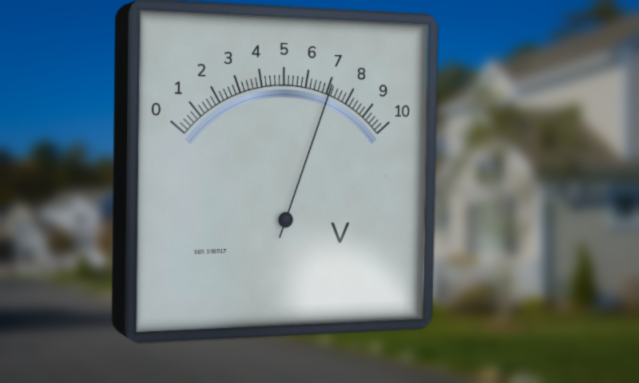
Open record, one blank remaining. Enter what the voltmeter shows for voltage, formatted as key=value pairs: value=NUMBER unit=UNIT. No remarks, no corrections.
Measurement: value=7 unit=V
